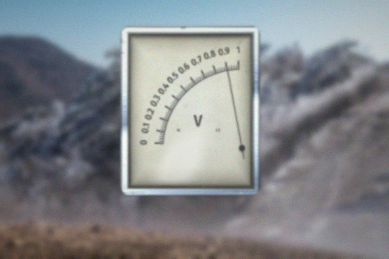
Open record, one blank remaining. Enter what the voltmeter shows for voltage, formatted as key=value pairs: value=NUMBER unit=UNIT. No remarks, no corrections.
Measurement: value=0.9 unit=V
